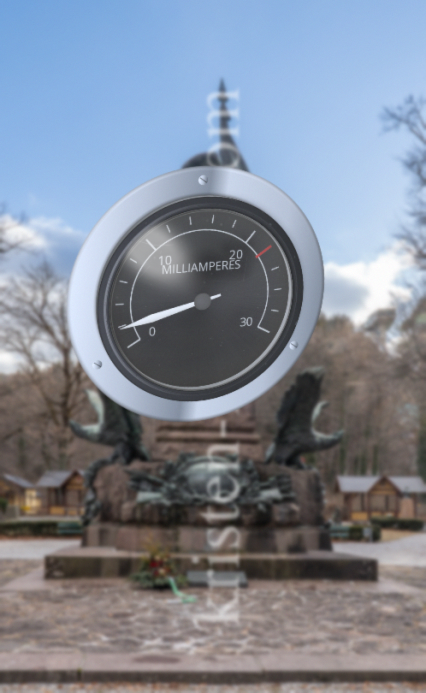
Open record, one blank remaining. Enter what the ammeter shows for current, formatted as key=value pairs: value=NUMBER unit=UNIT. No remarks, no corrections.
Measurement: value=2 unit=mA
